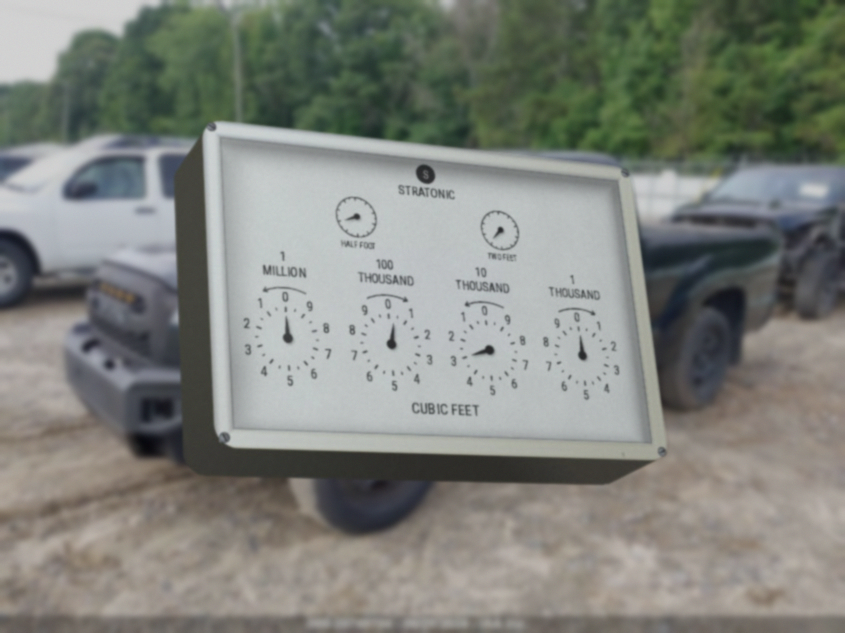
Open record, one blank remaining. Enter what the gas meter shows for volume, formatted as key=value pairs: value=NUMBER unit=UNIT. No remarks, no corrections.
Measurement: value=3000 unit=ft³
